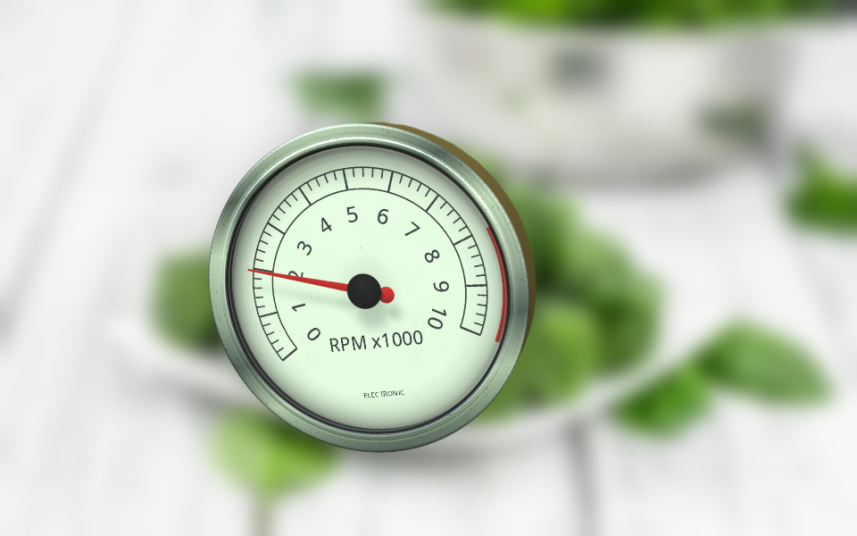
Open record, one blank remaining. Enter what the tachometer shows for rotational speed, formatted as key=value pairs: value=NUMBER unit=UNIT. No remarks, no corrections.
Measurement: value=2000 unit=rpm
